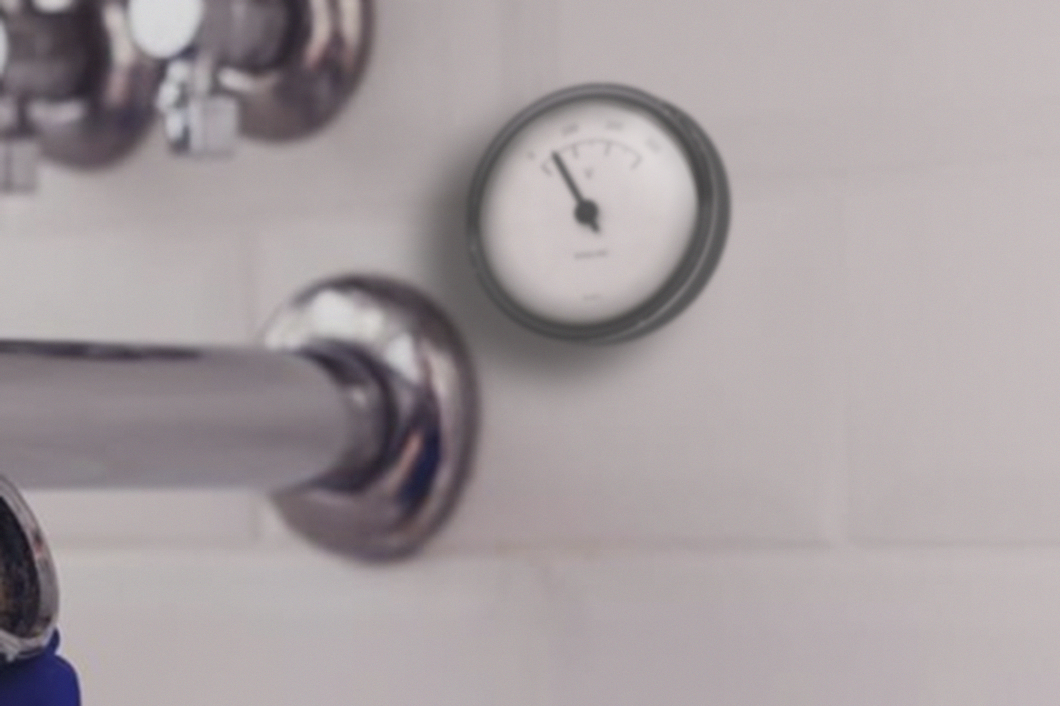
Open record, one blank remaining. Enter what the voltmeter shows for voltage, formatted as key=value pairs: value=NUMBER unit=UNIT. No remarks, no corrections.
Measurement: value=50 unit=V
